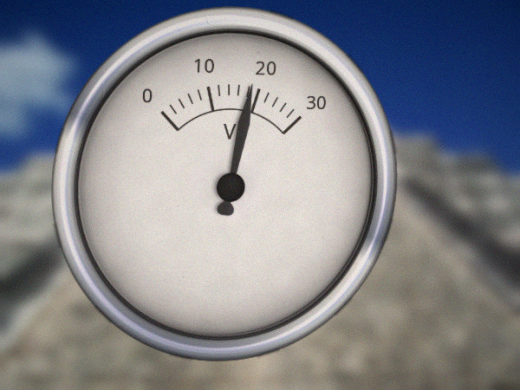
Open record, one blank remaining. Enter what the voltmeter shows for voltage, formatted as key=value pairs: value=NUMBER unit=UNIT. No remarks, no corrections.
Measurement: value=18 unit=V
